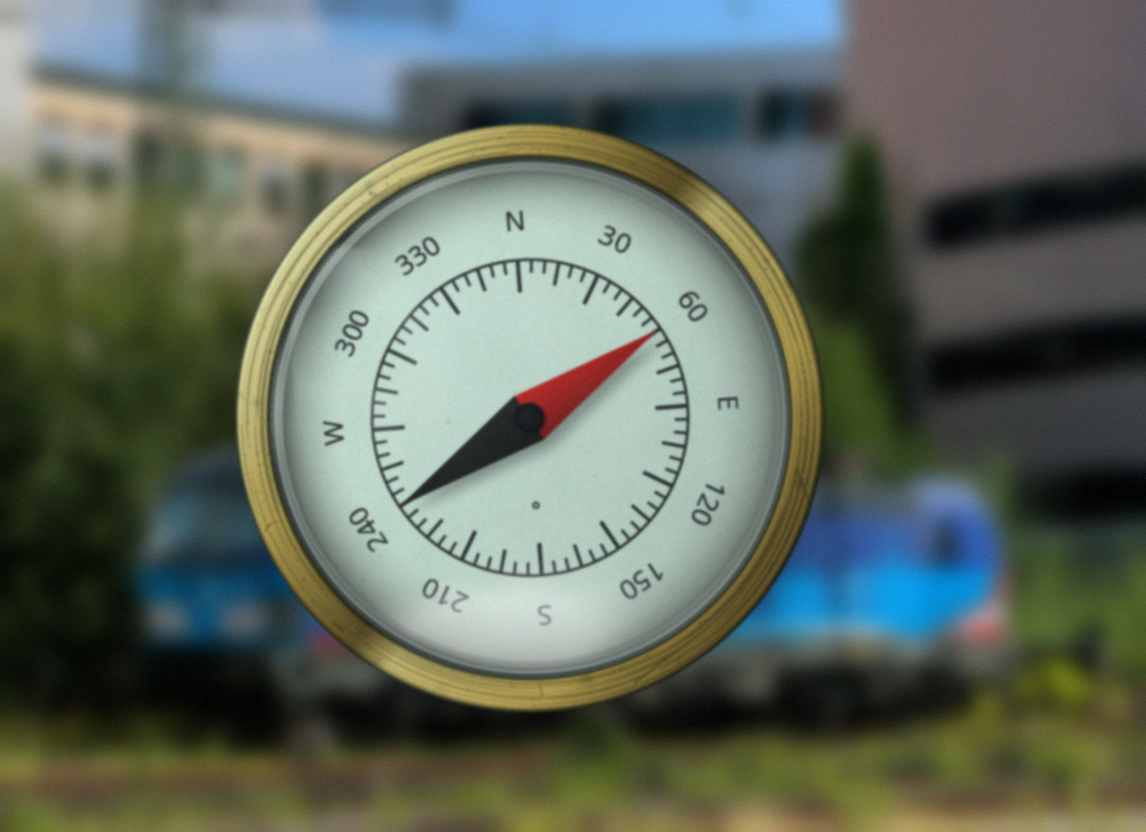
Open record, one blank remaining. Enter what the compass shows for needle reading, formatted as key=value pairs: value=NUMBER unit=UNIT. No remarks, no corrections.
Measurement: value=60 unit=°
